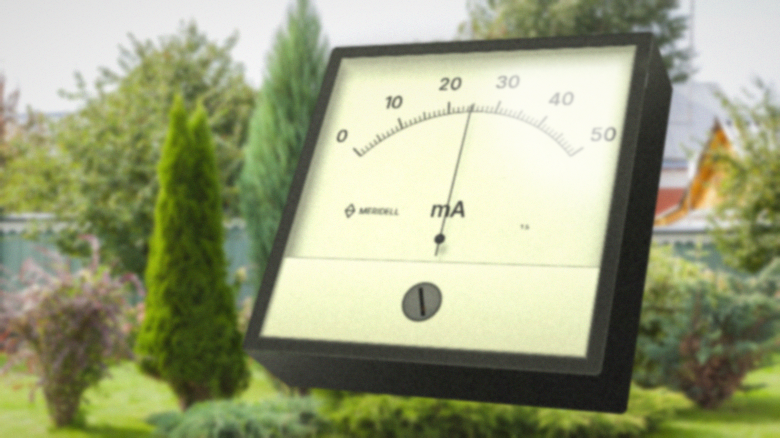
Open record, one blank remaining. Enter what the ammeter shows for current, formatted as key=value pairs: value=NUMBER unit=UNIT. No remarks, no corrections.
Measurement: value=25 unit=mA
